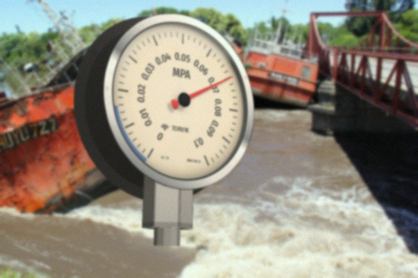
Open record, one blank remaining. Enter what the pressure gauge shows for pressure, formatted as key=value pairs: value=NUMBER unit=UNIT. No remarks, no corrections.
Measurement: value=0.07 unit=MPa
